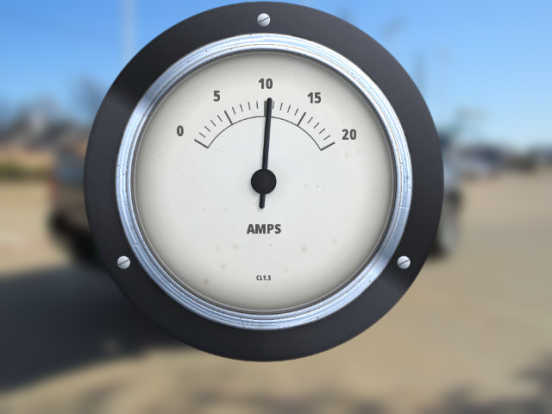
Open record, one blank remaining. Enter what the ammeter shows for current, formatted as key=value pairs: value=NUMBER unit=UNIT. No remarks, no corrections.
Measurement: value=10.5 unit=A
